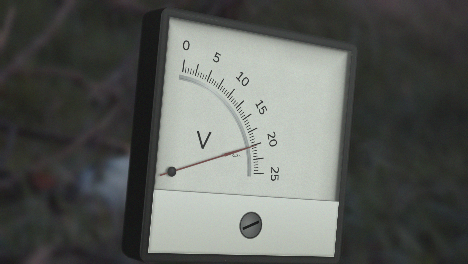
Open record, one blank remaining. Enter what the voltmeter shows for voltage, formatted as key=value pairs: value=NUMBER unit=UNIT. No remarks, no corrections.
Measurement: value=20 unit=V
